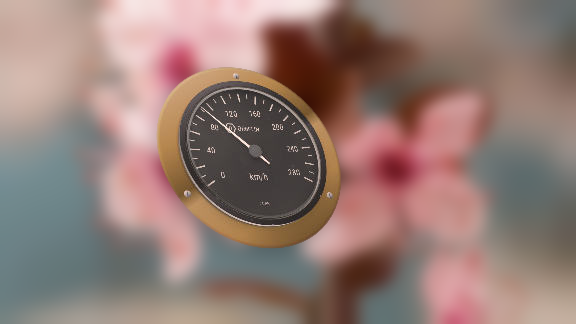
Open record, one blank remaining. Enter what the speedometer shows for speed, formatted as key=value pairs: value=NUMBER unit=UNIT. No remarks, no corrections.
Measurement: value=90 unit=km/h
